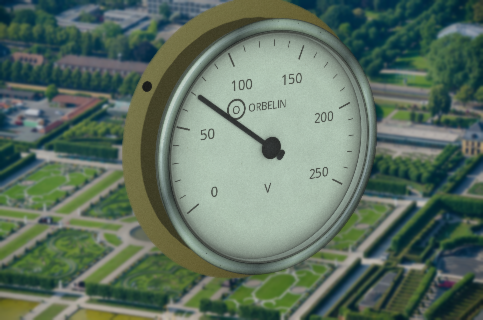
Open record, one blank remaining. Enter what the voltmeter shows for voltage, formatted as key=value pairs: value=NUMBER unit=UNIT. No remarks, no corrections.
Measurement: value=70 unit=V
